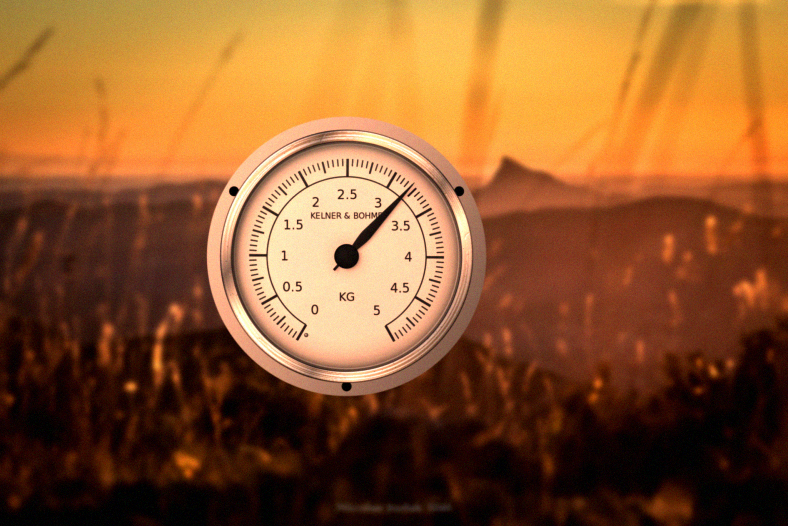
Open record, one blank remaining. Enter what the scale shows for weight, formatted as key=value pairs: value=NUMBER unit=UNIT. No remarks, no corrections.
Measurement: value=3.2 unit=kg
